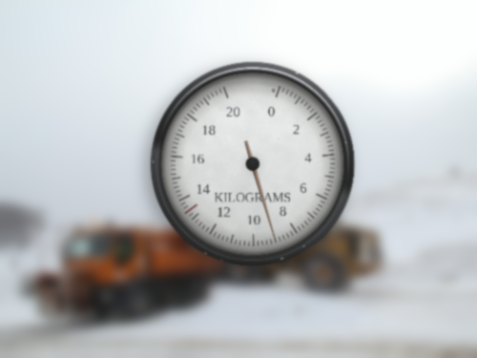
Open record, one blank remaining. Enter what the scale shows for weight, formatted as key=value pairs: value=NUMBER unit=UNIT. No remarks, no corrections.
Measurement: value=9 unit=kg
